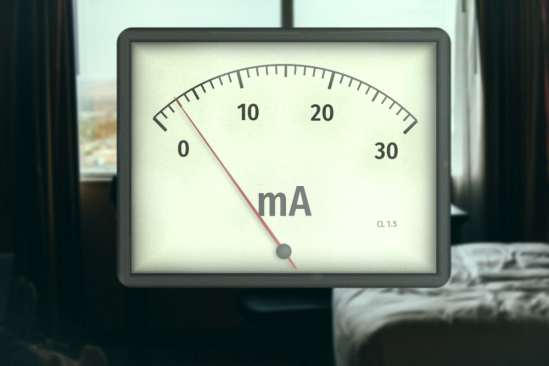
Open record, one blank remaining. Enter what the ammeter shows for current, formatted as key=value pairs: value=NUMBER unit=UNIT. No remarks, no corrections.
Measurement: value=3 unit=mA
